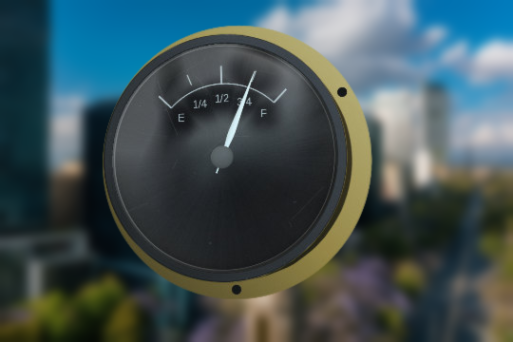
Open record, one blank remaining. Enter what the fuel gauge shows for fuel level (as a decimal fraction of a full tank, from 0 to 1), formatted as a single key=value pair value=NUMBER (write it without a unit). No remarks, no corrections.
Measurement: value=0.75
